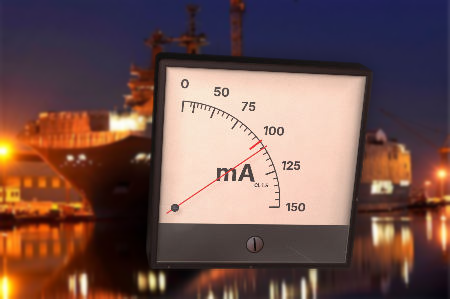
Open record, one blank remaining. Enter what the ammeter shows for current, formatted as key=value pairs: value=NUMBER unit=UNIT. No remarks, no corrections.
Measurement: value=105 unit=mA
